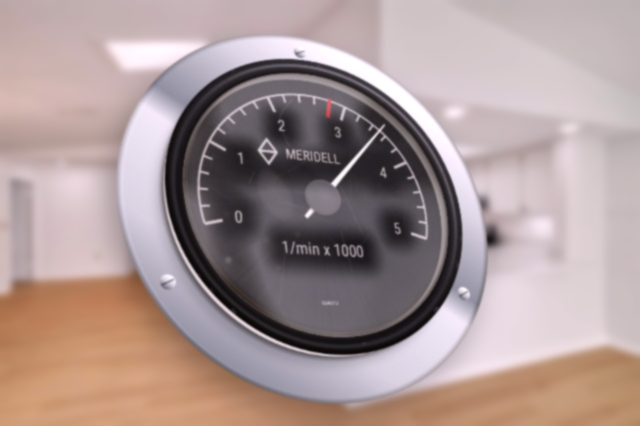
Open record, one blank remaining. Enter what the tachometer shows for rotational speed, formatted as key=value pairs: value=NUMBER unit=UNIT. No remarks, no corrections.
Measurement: value=3500 unit=rpm
